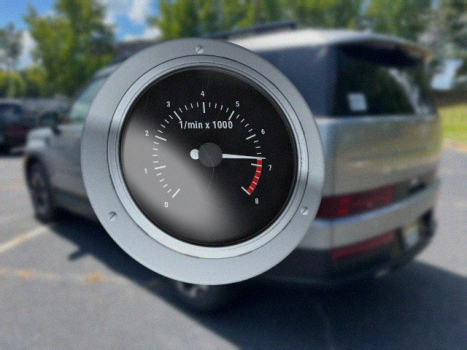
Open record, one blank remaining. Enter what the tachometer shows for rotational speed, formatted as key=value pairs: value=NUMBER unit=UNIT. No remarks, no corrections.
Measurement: value=6800 unit=rpm
